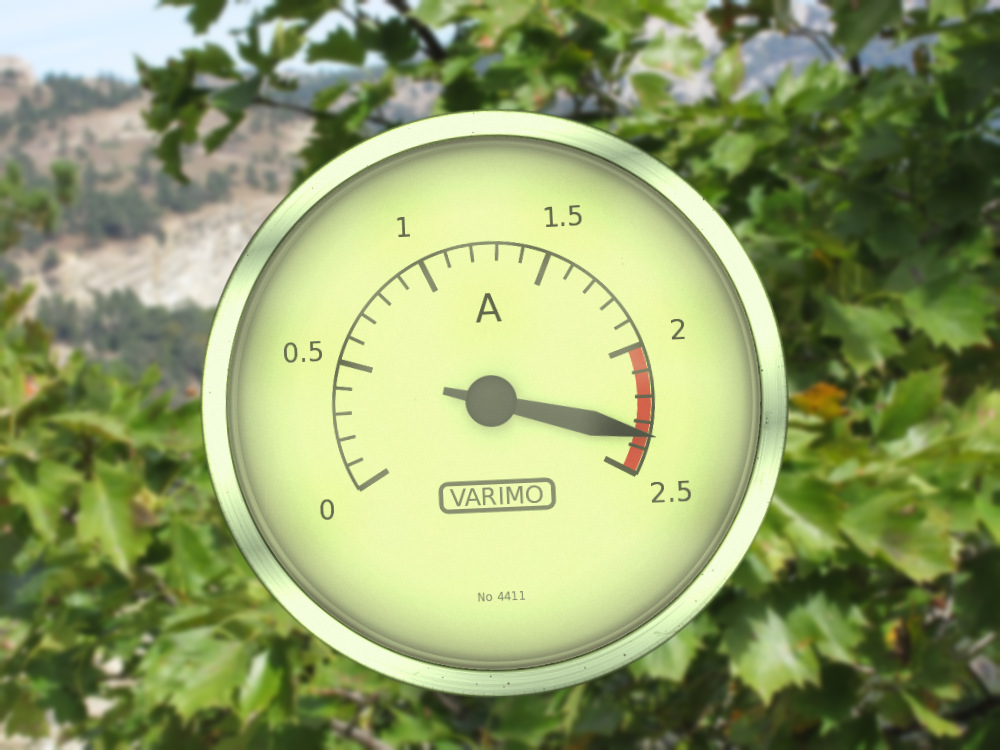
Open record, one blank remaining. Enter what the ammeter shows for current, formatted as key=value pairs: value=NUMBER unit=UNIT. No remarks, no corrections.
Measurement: value=2.35 unit=A
